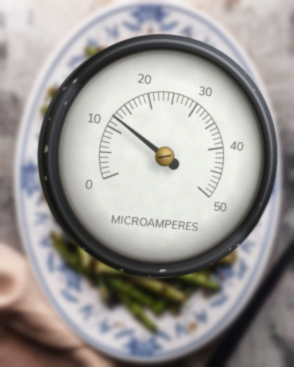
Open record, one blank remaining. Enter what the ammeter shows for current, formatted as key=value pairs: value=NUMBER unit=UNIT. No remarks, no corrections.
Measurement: value=12 unit=µA
